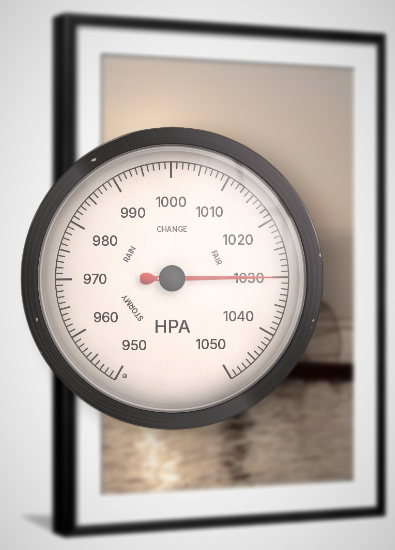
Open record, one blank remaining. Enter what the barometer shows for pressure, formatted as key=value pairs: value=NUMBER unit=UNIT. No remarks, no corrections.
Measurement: value=1030 unit=hPa
